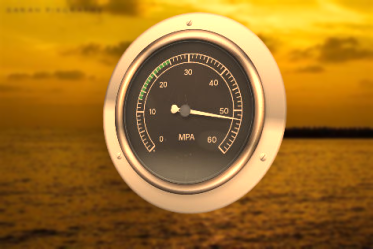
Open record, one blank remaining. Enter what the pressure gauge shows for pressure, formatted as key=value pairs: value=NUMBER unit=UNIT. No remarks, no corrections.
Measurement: value=52 unit=MPa
